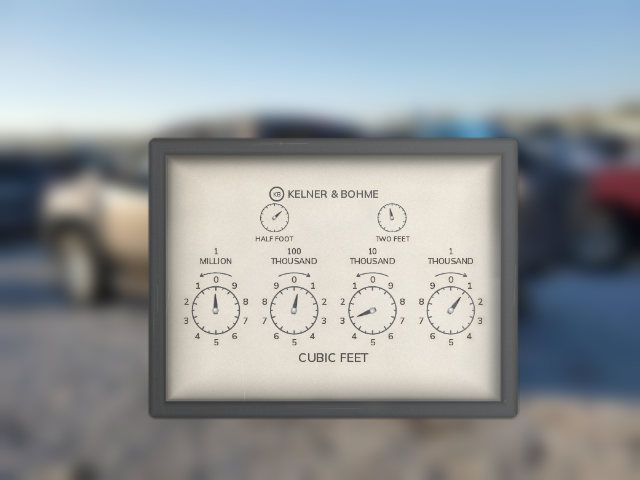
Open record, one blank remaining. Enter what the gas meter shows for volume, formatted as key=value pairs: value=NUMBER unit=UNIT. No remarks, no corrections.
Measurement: value=3100 unit=ft³
